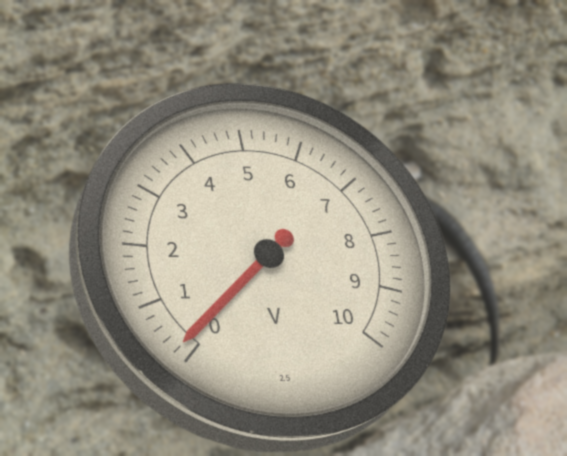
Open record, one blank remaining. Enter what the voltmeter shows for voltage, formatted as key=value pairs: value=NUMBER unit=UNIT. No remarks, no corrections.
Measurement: value=0.2 unit=V
